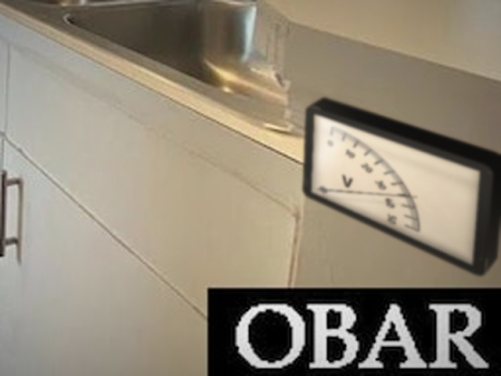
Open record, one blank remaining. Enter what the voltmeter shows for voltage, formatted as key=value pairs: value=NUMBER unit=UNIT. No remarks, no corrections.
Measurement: value=35 unit=V
